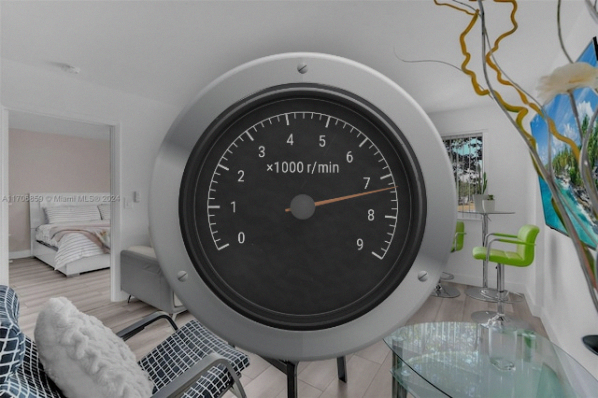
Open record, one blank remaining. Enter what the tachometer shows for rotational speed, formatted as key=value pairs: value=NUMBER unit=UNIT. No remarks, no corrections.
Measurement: value=7300 unit=rpm
